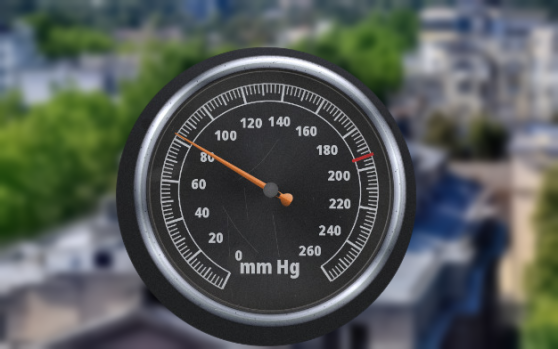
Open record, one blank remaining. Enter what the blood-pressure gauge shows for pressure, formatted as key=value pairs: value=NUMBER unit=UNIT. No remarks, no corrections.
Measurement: value=82 unit=mmHg
